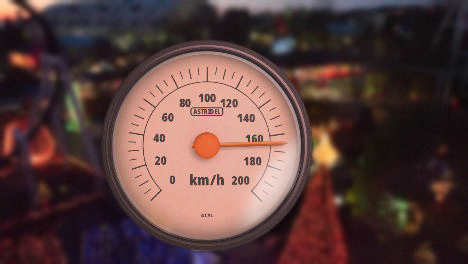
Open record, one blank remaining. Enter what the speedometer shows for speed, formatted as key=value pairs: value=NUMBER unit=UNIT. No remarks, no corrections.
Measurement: value=165 unit=km/h
